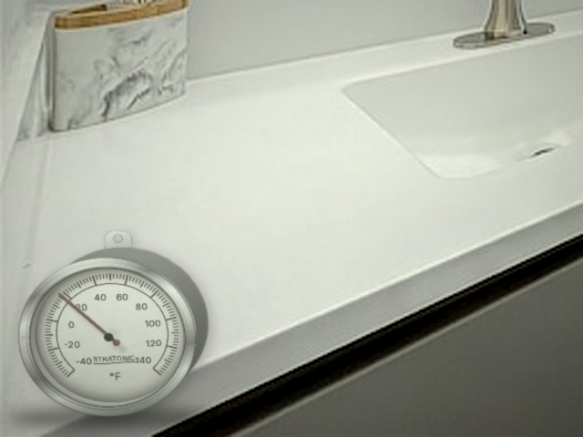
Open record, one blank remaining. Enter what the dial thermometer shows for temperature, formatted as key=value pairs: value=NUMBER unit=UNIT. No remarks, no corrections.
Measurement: value=20 unit=°F
